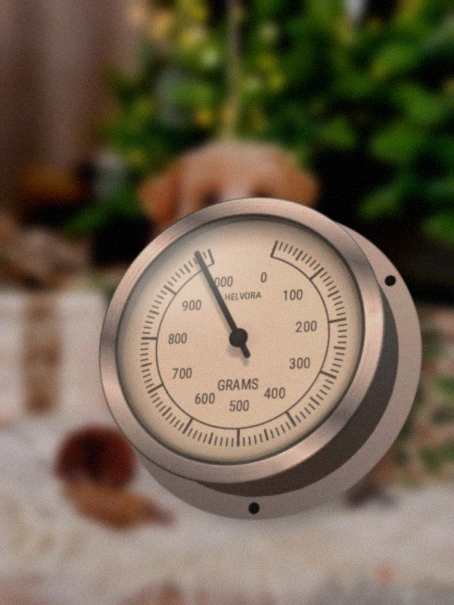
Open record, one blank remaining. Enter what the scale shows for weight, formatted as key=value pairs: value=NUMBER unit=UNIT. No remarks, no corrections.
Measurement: value=980 unit=g
